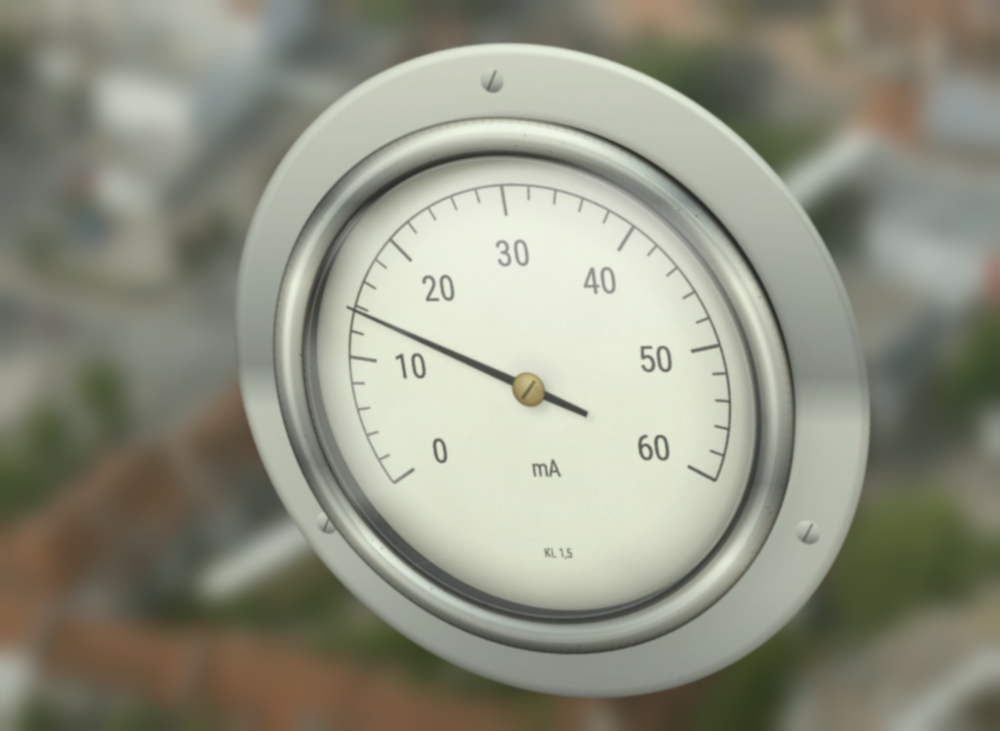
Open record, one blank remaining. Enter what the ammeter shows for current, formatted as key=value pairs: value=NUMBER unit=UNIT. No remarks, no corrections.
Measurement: value=14 unit=mA
